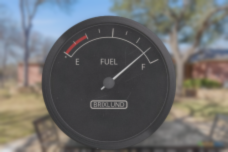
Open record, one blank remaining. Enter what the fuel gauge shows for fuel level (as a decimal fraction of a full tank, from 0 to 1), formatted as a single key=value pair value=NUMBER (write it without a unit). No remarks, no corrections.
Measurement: value=0.875
